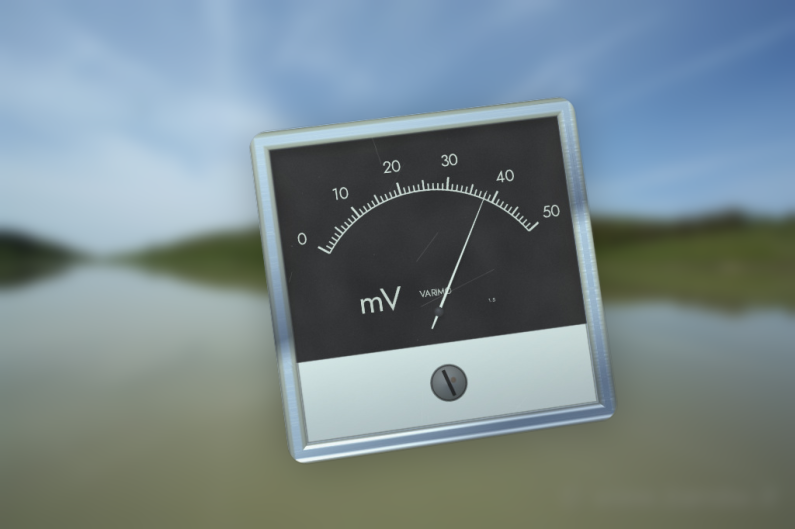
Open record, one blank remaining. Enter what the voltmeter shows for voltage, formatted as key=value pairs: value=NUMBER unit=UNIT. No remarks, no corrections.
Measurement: value=38 unit=mV
